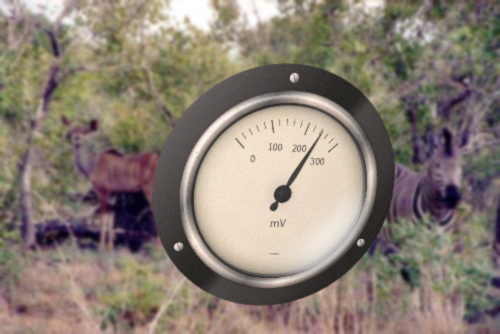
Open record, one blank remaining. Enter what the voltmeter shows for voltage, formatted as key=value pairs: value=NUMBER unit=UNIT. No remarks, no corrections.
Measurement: value=240 unit=mV
